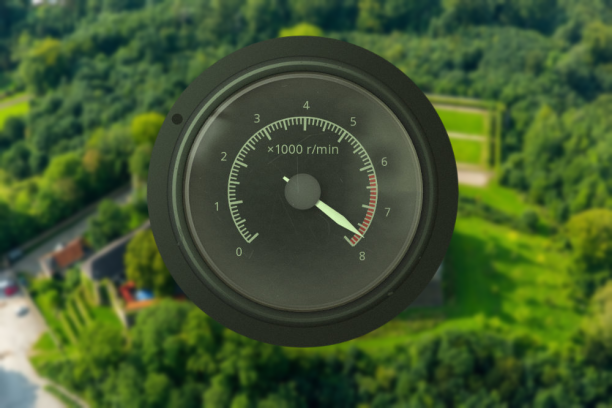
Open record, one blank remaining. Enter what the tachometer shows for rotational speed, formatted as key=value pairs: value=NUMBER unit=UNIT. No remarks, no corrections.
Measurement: value=7700 unit=rpm
